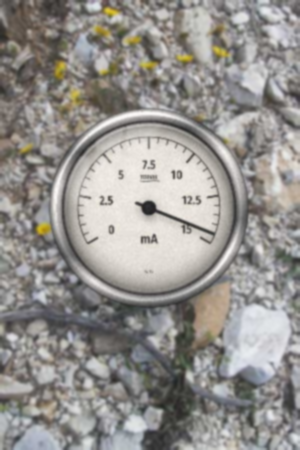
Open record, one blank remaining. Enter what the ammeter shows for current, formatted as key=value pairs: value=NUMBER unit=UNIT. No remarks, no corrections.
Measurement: value=14.5 unit=mA
